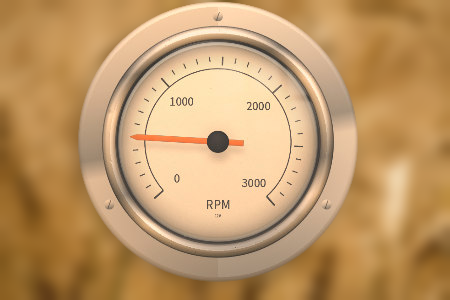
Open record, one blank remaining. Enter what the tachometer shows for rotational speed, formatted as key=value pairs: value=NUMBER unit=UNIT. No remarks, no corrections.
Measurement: value=500 unit=rpm
